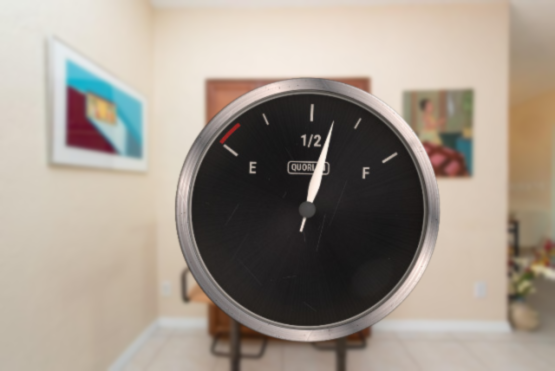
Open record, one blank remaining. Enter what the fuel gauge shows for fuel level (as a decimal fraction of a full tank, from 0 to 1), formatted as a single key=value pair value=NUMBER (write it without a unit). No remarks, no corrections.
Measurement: value=0.625
